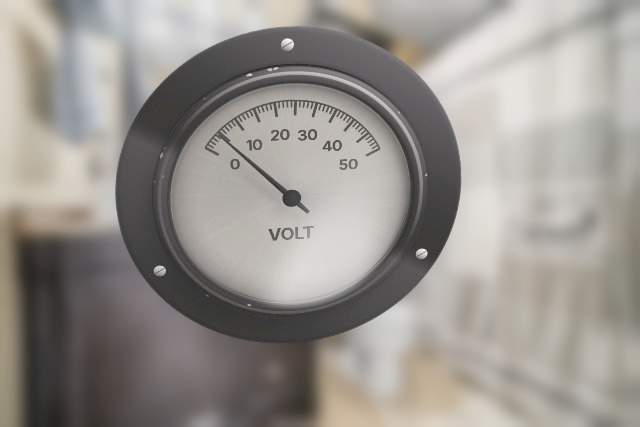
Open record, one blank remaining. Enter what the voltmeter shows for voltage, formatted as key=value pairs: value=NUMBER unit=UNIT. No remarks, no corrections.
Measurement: value=5 unit=V
